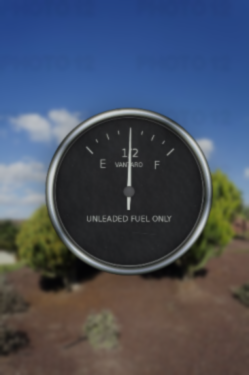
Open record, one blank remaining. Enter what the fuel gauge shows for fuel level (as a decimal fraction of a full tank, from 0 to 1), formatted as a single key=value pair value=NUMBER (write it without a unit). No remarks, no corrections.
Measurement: value=0.5
